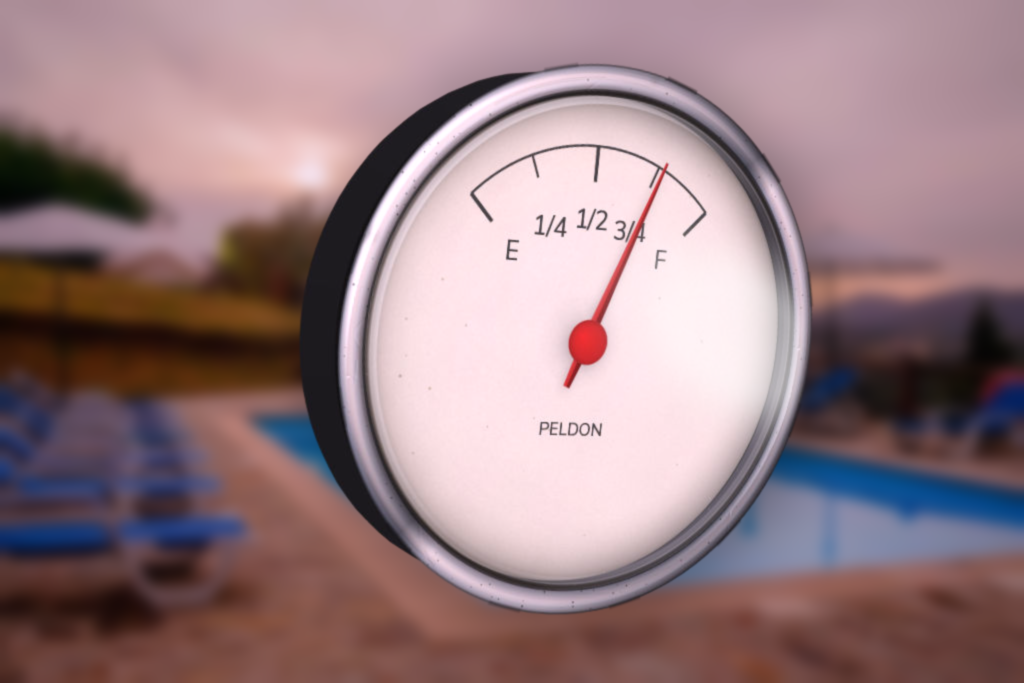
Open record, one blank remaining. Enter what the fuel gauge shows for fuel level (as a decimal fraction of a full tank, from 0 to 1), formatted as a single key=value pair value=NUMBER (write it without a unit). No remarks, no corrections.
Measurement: value=0.75
